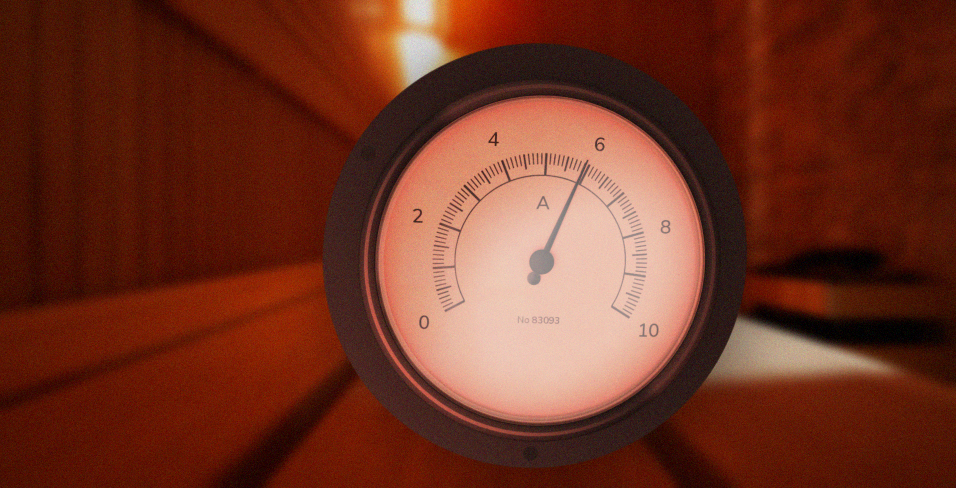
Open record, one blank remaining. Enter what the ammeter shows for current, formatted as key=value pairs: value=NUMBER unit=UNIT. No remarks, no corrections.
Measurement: value=5.9 unit=A
